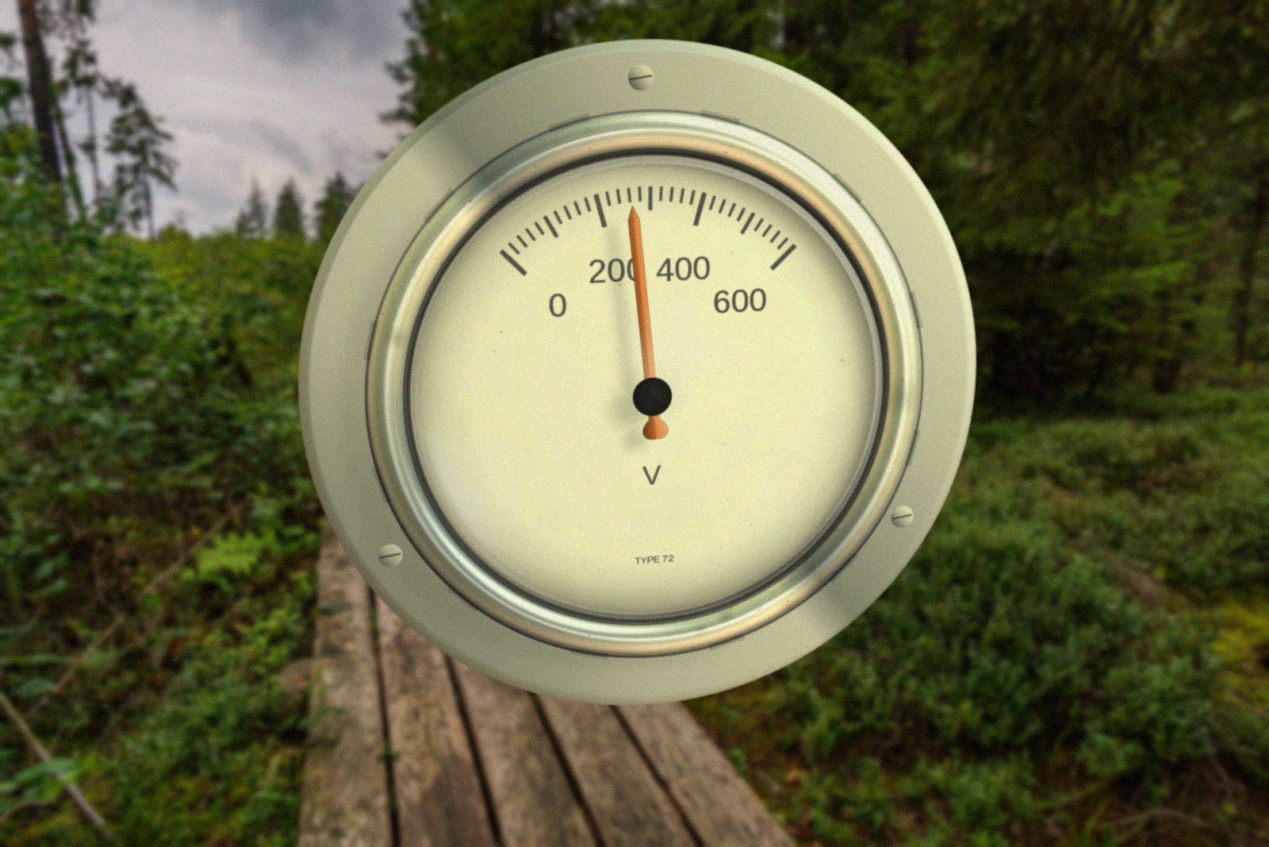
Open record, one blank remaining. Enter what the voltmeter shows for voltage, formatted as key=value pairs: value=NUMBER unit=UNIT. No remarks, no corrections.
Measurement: value=260 unit=V
